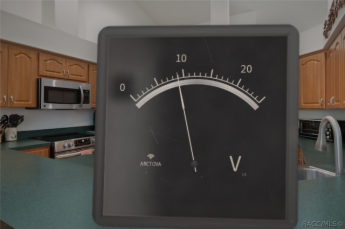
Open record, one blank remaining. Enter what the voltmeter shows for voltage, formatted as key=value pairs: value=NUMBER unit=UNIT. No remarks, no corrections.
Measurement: value=9 unit=V
